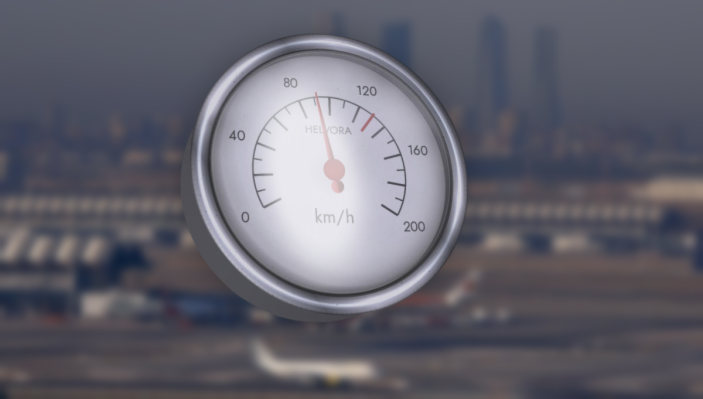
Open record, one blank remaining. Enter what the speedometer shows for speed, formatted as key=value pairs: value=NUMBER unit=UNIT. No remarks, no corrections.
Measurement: value=90 unit=km/h
